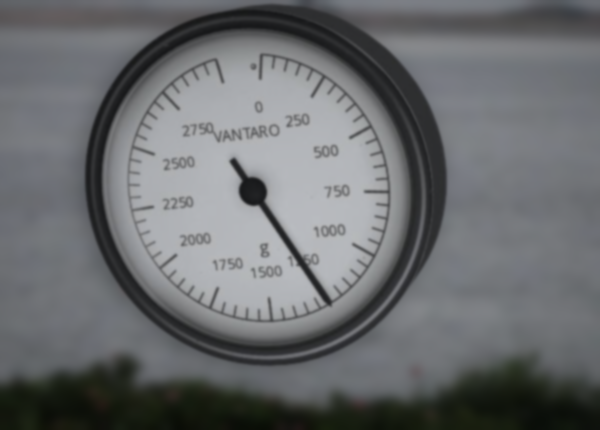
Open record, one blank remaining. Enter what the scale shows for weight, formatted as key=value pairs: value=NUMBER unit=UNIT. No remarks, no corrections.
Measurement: value=1250 unit=g
